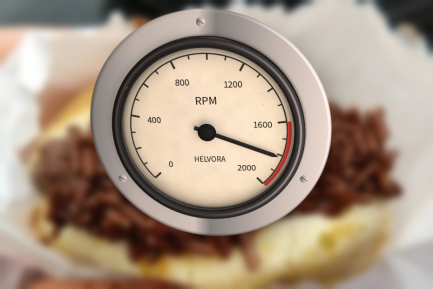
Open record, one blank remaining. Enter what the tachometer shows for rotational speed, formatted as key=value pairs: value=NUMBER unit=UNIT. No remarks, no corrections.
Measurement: value=1800 unit=rpm
